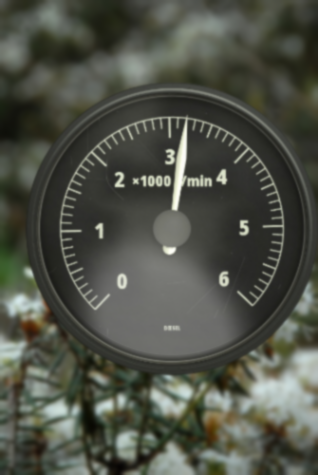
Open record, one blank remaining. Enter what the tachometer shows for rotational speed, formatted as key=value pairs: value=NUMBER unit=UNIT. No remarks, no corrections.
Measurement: value=3200 unit=rpm
